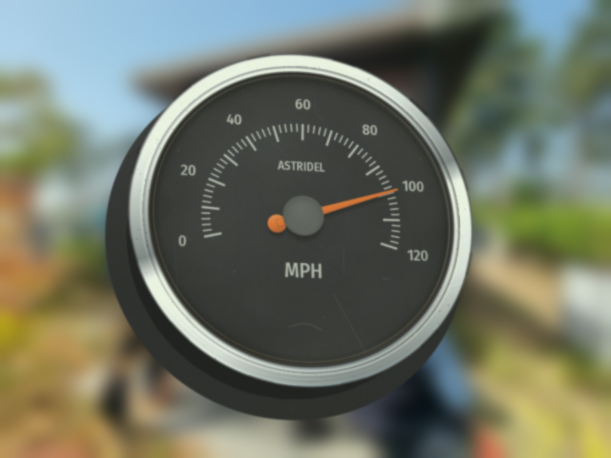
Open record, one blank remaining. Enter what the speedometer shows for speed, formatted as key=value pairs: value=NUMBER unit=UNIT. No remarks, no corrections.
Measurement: value=100 unit=mph
